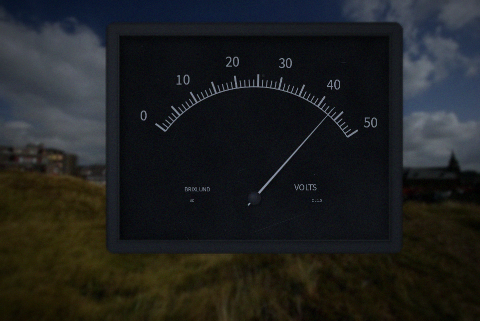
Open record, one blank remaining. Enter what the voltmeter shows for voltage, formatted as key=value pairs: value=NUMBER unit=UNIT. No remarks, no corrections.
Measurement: value=43 unit=V
